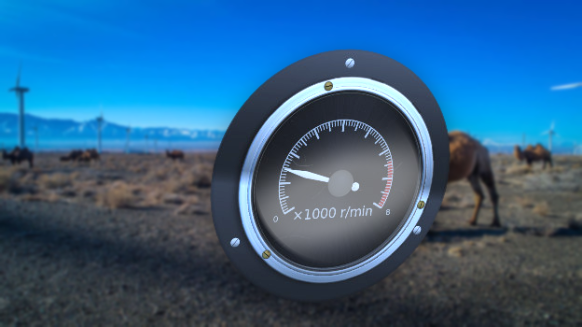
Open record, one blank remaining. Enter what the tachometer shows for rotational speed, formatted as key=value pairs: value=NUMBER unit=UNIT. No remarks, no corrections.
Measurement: value=1500 unit=rpm
